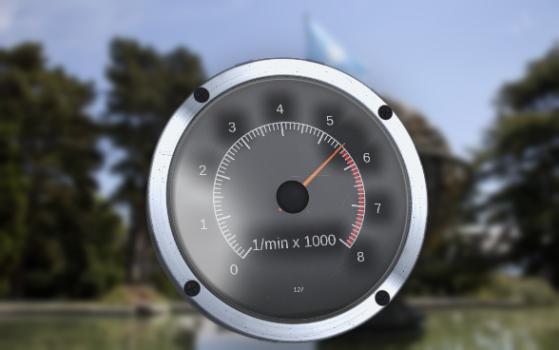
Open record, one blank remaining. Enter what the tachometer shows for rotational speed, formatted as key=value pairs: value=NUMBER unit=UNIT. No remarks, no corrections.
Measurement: value=5500 unit=rpm
